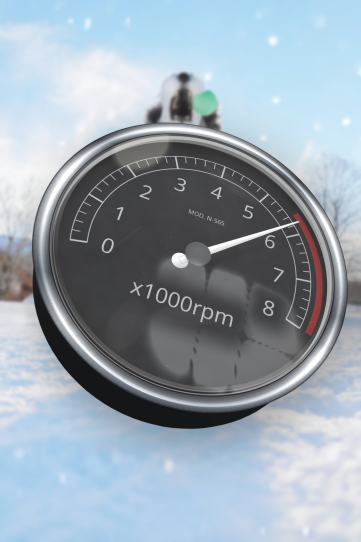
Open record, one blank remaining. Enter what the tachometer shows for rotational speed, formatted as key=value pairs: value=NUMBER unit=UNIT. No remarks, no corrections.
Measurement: value=5800 unit=rpm
